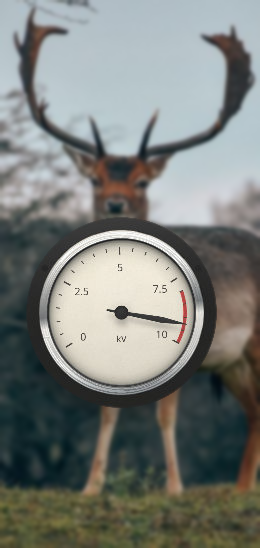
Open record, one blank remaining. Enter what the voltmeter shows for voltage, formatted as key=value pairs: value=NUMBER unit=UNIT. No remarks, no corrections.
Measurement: value=9.25 unit=kV
